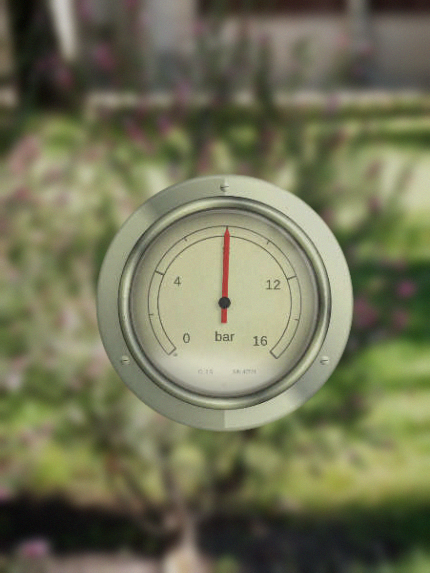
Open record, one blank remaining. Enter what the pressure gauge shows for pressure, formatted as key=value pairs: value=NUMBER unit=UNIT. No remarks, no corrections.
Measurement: value=8 unit=bar
